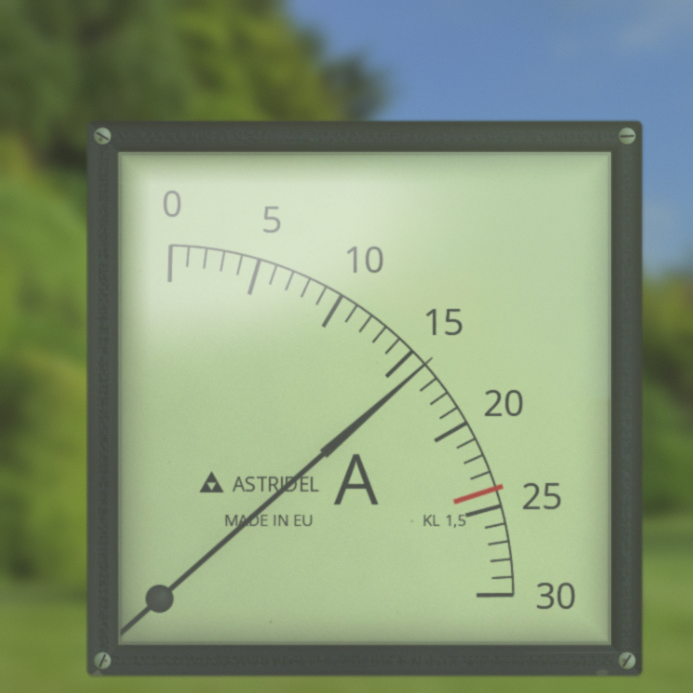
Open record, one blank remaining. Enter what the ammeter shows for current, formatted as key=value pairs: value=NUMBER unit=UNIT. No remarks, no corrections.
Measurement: value=16 unit=A
